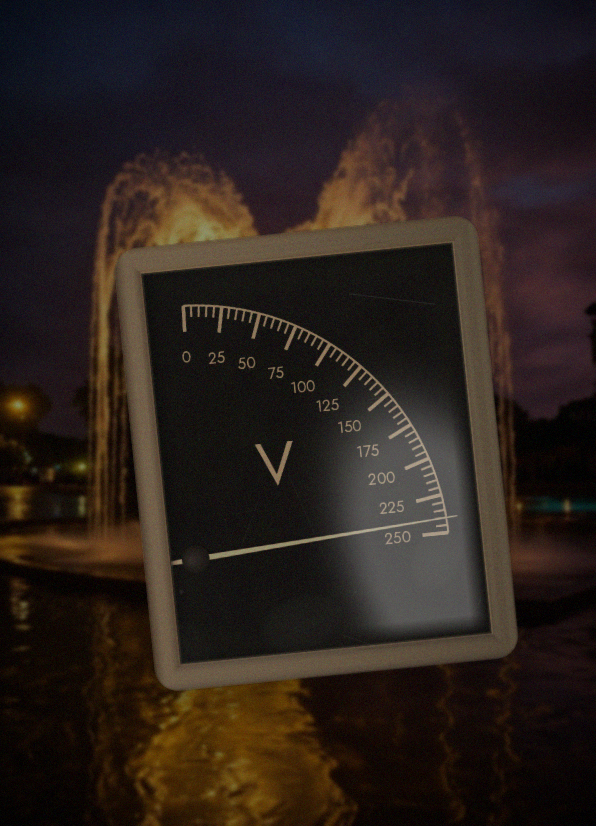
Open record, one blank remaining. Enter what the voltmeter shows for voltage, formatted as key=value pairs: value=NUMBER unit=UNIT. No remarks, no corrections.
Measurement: value=240 unit=V
